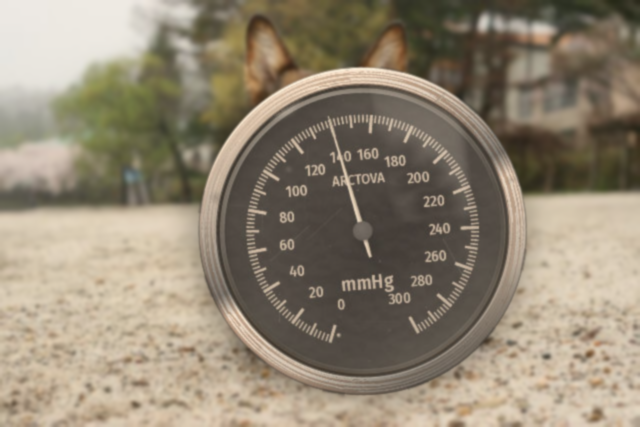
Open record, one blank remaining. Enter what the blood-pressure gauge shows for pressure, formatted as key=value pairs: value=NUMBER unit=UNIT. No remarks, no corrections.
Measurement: value=140 unit=mmHg
